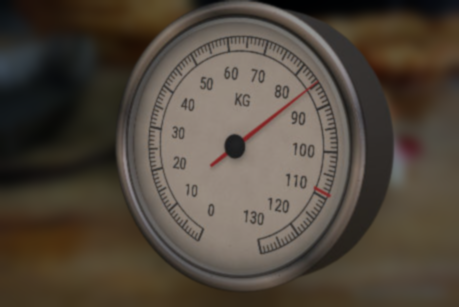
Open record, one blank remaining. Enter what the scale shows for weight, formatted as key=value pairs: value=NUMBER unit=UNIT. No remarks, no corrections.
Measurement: value=85 unit=kg
